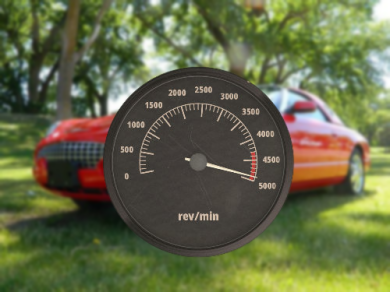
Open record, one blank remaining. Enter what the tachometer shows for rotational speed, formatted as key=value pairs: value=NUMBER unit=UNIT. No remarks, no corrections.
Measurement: value=4900 unit=rpm
